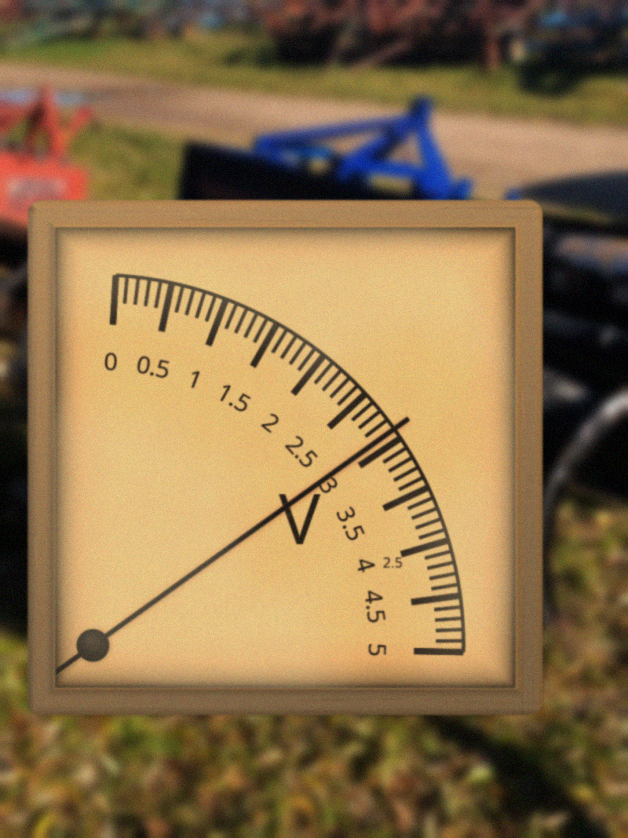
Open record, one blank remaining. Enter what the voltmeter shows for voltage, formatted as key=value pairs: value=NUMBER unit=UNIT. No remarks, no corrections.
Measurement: value=2.9 unit=V
